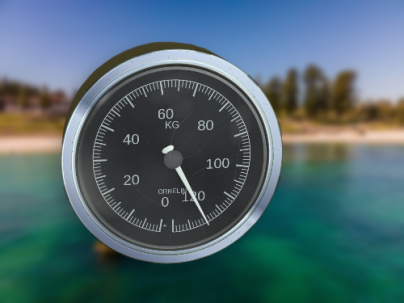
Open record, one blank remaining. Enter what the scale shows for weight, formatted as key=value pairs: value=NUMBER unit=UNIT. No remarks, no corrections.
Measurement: value=120 unit=kg
